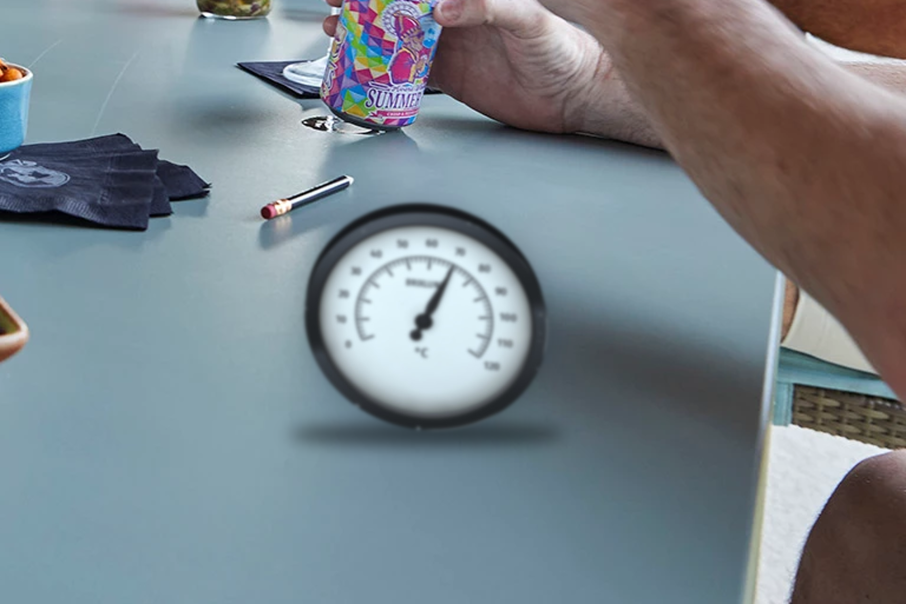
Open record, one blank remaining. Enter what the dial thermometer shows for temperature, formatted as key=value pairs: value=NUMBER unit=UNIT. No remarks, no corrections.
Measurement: value=70 unit=°C
